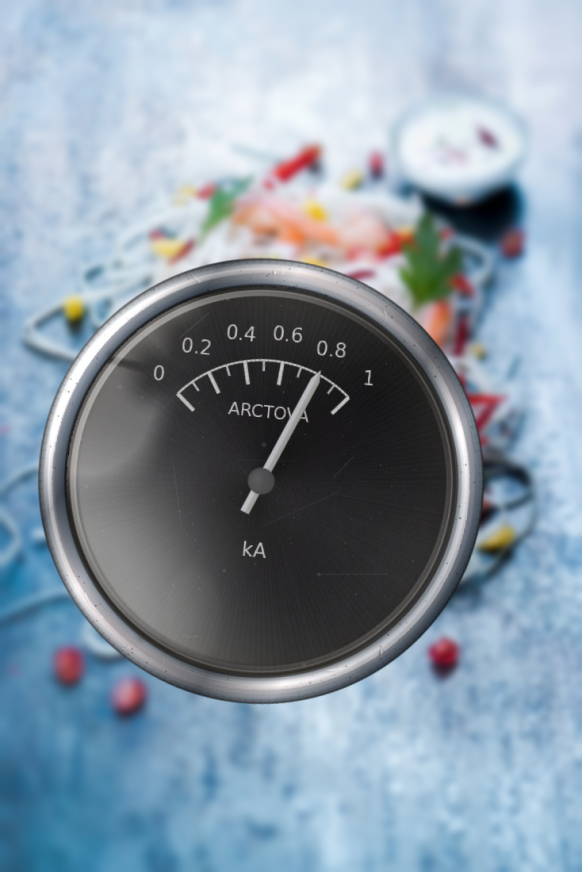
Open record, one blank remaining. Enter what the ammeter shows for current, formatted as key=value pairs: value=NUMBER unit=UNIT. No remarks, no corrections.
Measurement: value=0.8 unit=kA
